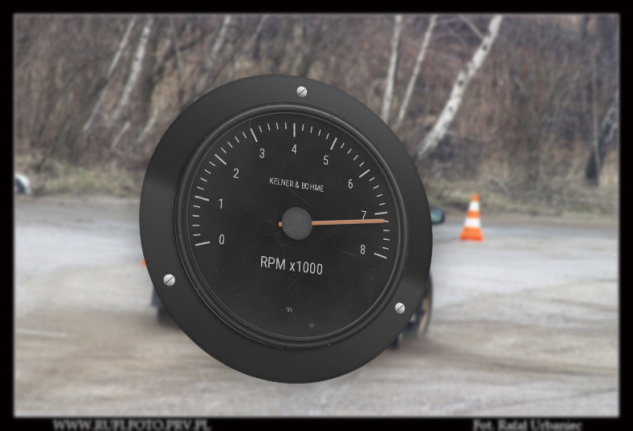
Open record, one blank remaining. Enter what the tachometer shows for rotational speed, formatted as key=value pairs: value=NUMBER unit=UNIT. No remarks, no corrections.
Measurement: value=7200 unit=rpm
